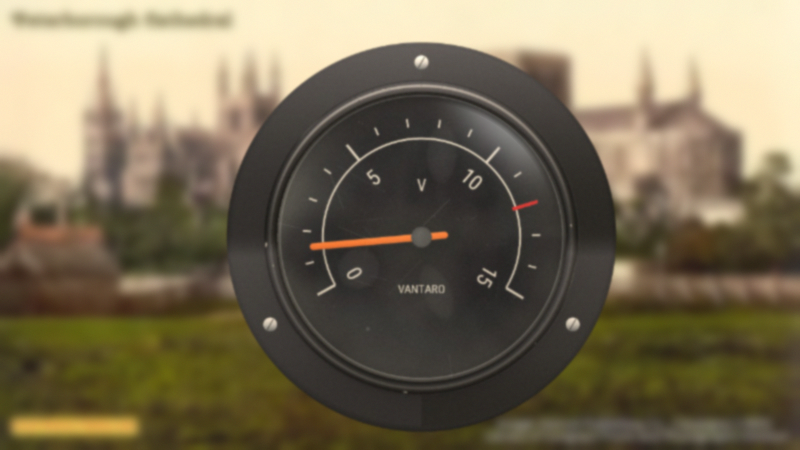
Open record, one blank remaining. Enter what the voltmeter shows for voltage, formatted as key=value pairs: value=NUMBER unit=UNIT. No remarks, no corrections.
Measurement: value=1.5 unit=V
